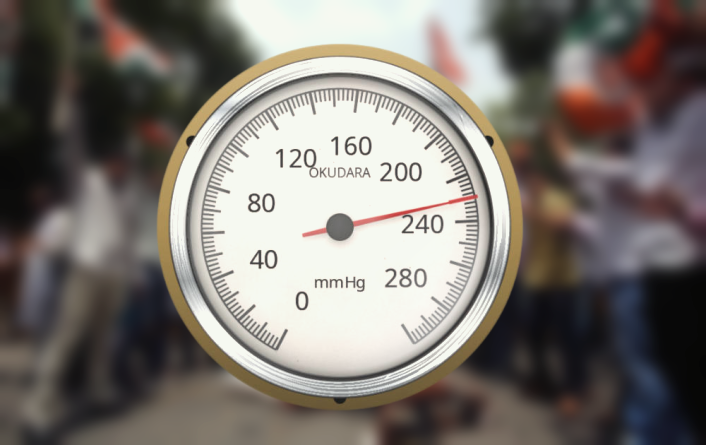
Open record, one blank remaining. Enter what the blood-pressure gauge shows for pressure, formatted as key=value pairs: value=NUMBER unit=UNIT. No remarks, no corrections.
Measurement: value=230 unit=mmHg
